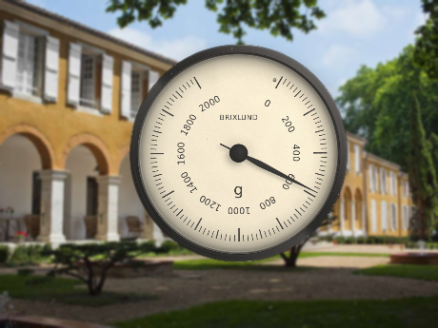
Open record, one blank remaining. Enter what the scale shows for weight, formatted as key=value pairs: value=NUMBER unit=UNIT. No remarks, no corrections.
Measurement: value=580 unit=g
